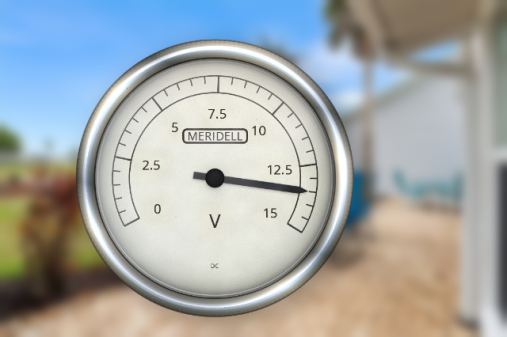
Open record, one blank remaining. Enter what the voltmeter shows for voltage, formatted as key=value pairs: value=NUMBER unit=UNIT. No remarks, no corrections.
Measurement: value=13.5 unit=V
